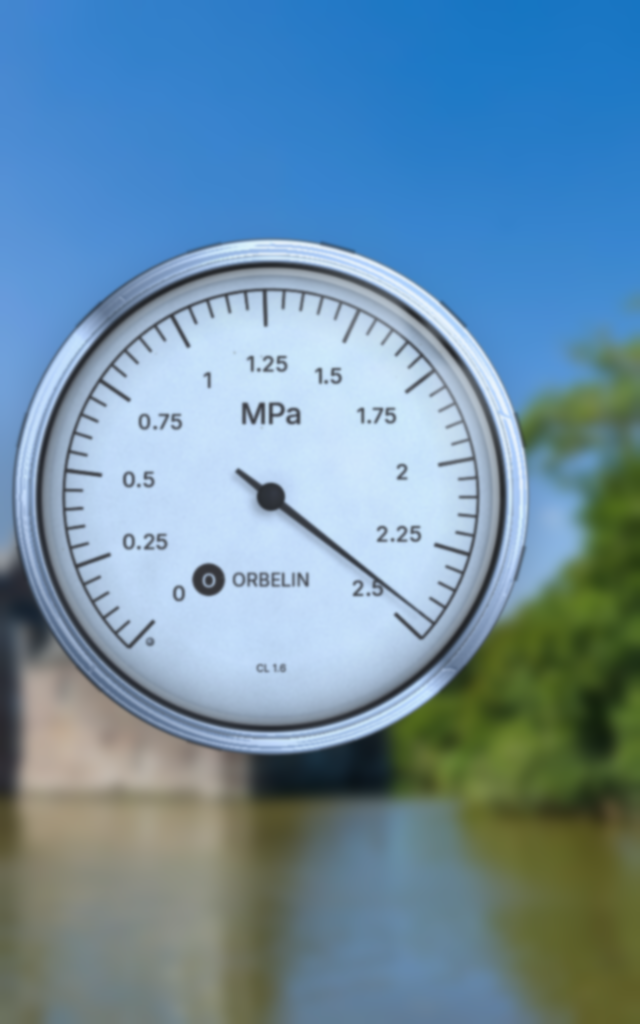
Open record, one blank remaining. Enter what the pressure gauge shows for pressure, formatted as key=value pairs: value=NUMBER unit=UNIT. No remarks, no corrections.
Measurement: value=2.45 unit=MPa
